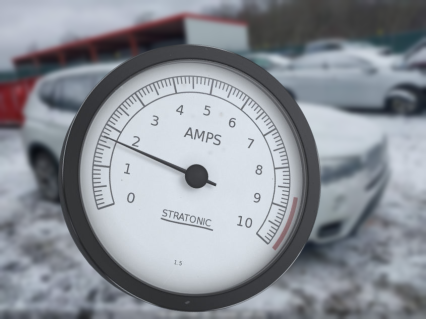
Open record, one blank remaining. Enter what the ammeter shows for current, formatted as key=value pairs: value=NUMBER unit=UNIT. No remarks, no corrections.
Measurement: value=1.7 unit=A
